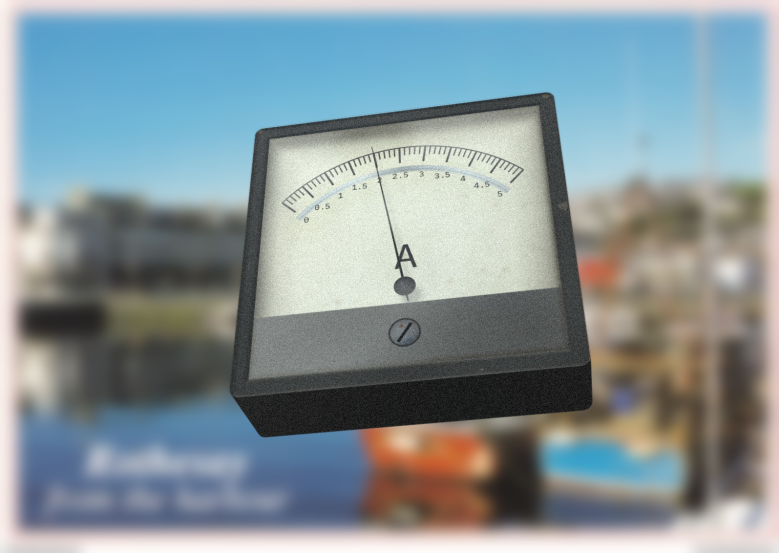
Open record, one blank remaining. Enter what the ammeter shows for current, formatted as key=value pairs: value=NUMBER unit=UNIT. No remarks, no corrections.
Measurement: value=2 unit=A
